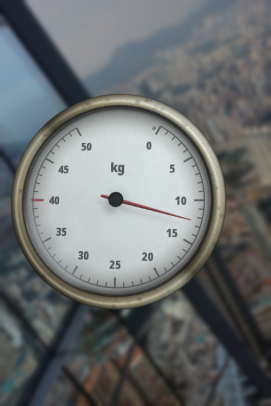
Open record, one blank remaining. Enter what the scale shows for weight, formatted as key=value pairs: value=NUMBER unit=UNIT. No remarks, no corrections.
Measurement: value=12.5 unit=kg
